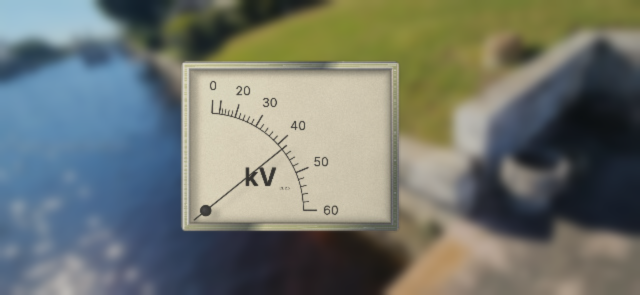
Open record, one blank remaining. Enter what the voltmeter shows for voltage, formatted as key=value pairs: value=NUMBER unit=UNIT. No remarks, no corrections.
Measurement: value=42 unit=kV
